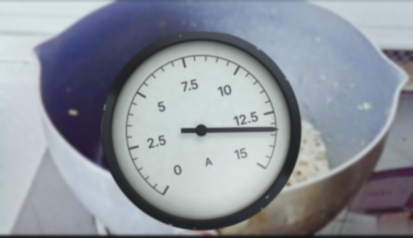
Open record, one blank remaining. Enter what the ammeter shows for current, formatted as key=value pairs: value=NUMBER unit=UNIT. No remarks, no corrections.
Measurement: value=13.25 unit=A
